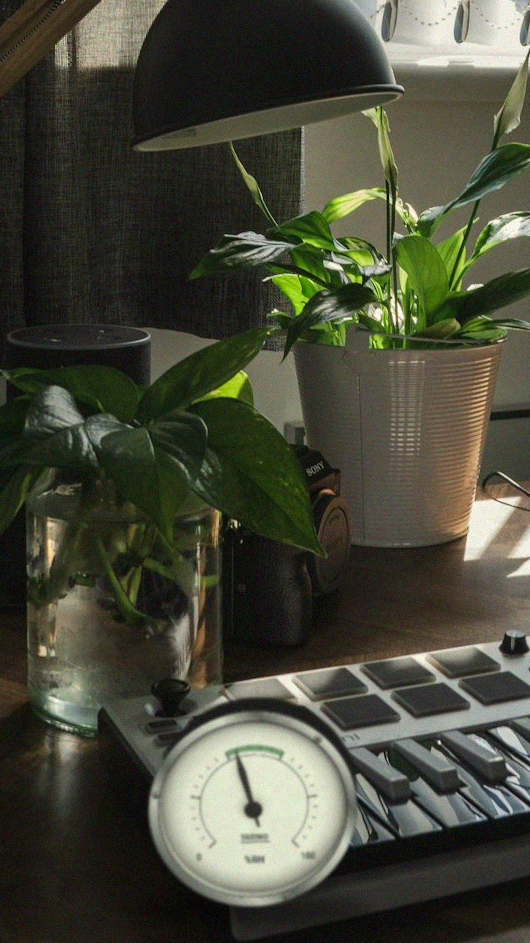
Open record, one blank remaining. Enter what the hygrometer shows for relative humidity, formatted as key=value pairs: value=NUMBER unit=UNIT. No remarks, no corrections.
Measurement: value=44 unit=%
